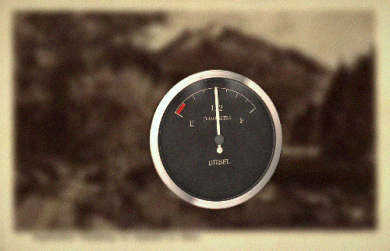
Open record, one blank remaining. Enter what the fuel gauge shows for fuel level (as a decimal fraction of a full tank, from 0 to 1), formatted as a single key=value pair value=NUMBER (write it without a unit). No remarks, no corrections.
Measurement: value=0.5
